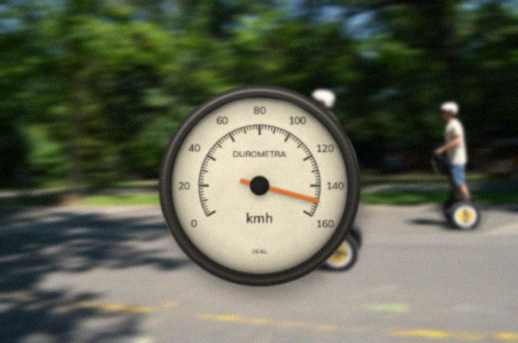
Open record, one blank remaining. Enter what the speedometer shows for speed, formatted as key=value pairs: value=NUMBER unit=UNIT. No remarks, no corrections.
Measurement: value=150 unit=km/h
